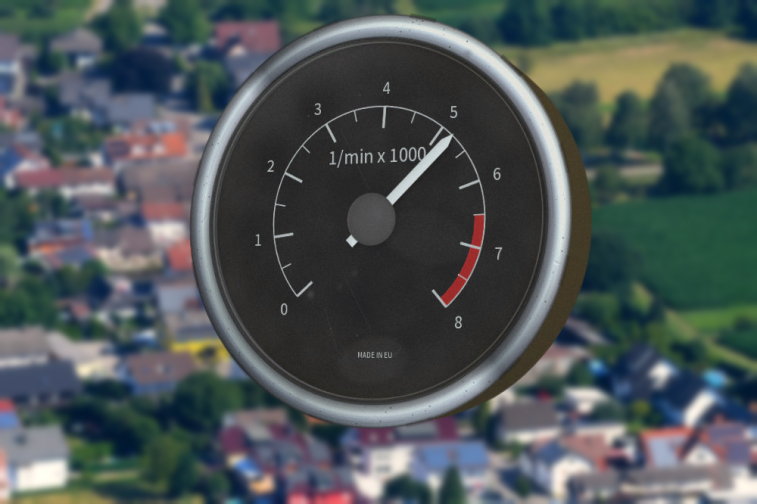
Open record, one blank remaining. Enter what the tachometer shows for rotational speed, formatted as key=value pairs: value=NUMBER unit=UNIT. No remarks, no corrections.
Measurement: value=5250 unit=rpm
